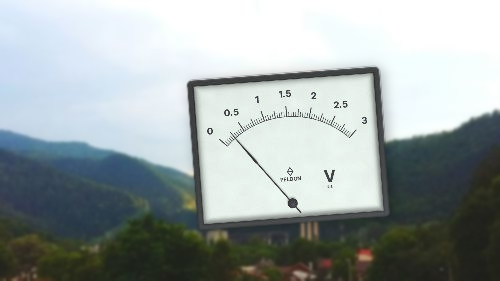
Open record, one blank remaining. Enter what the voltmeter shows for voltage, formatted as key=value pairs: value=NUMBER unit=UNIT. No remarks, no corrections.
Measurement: value=0.25 unit=V
